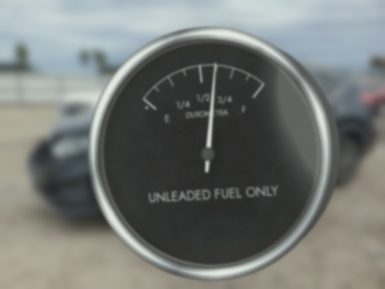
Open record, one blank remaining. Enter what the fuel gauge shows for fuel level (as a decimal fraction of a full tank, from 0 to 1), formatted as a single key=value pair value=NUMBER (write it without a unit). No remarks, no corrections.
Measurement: value=0.625
